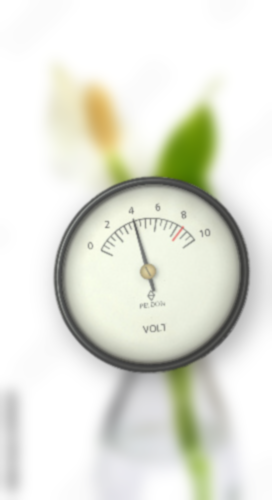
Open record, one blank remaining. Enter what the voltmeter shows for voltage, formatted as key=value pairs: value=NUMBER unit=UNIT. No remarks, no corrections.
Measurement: value=4 unit=V
